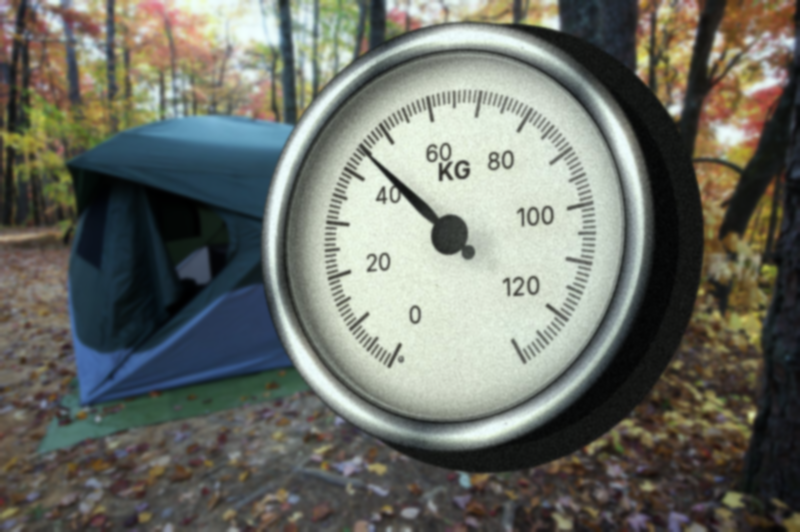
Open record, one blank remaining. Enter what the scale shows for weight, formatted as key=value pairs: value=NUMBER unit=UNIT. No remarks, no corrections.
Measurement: value=45 unit=kg
